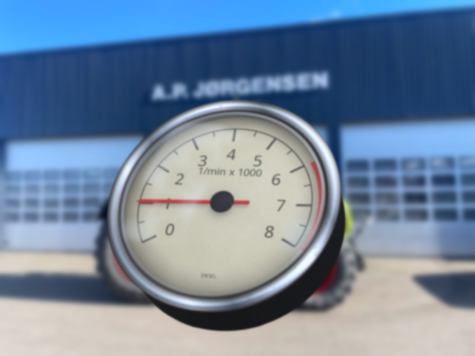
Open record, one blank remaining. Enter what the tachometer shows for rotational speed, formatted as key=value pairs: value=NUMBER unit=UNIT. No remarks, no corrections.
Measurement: value=1000 unit=rpm
